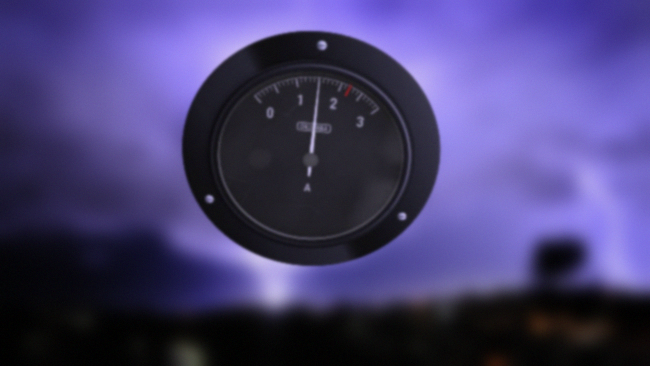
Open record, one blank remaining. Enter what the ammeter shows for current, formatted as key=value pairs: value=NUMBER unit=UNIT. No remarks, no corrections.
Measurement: value=1.5 unit=A
